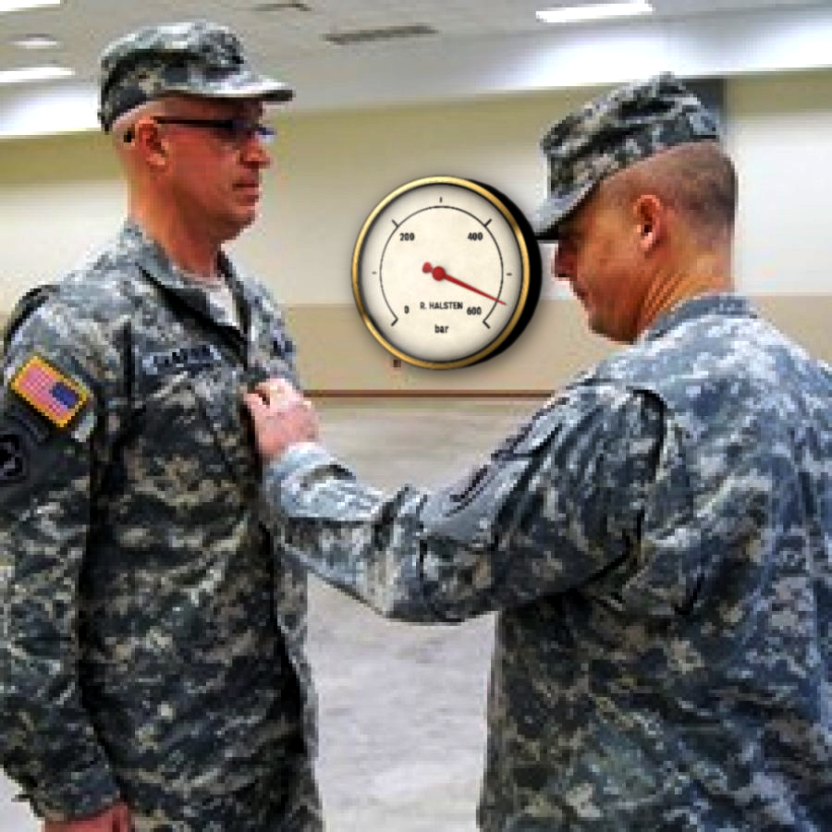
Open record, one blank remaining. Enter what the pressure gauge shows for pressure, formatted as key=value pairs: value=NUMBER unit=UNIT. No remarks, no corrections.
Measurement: value=550 unit=bar
